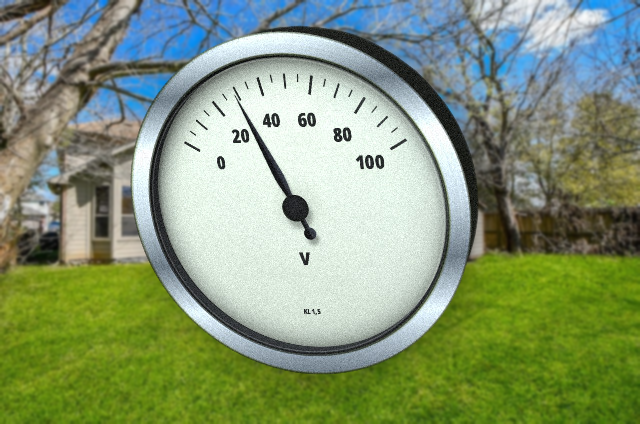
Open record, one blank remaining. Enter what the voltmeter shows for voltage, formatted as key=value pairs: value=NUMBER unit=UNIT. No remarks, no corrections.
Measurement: value=30 unit=V
